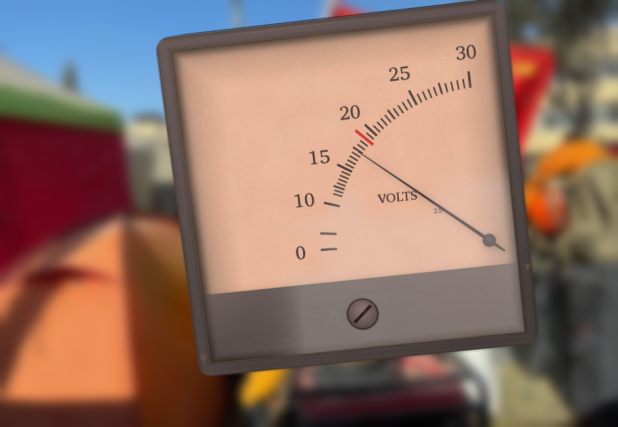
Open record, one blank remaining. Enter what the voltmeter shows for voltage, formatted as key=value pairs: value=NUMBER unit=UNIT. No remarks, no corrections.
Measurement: value=17.5 unit=V
